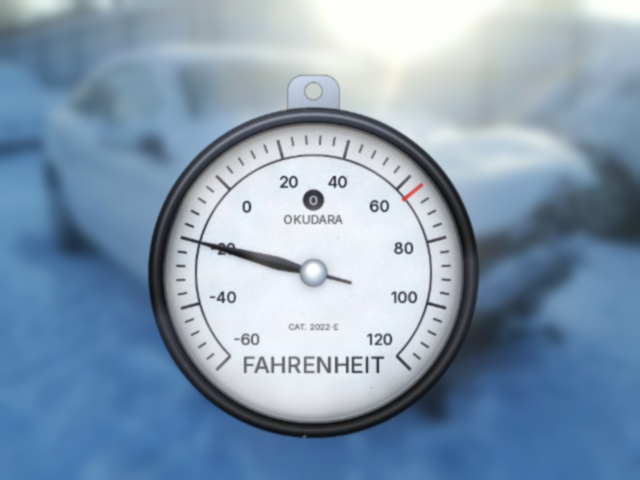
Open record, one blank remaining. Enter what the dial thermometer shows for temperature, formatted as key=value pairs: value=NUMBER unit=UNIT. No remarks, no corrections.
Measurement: value=-20 unit=°F
